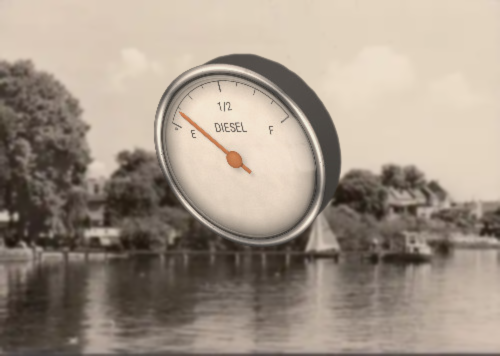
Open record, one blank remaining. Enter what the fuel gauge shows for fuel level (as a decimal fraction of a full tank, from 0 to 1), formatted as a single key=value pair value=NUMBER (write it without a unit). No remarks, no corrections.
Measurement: value=0.125
